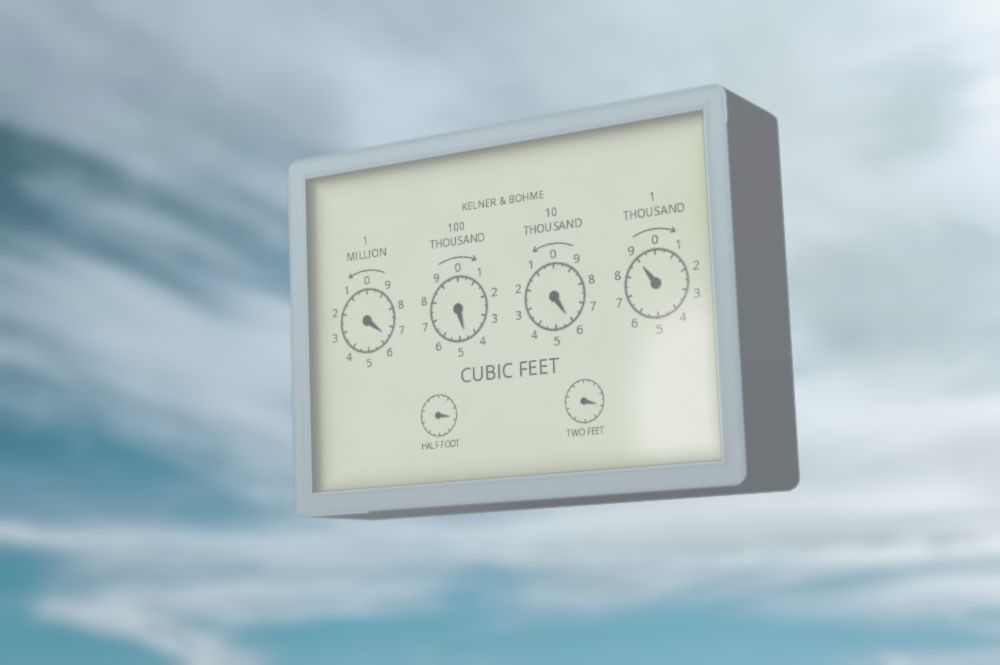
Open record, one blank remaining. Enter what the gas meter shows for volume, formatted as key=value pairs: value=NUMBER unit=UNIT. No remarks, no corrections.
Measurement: value=645900 unit=ft³
